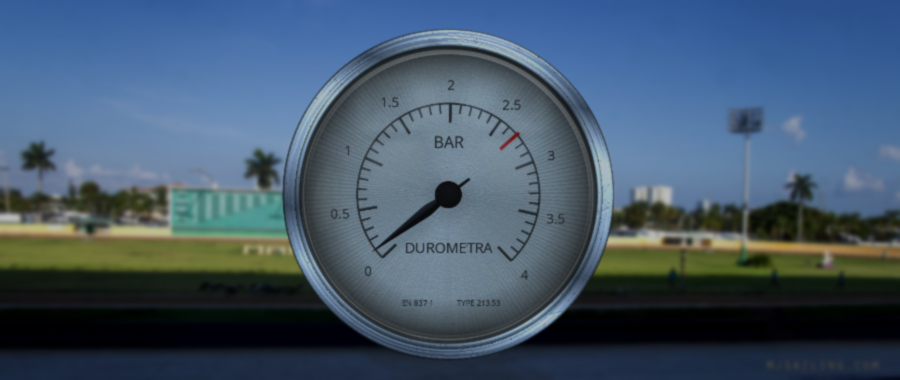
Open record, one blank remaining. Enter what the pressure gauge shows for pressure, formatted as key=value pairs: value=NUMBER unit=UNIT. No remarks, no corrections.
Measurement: value=0.1 unit=bar
